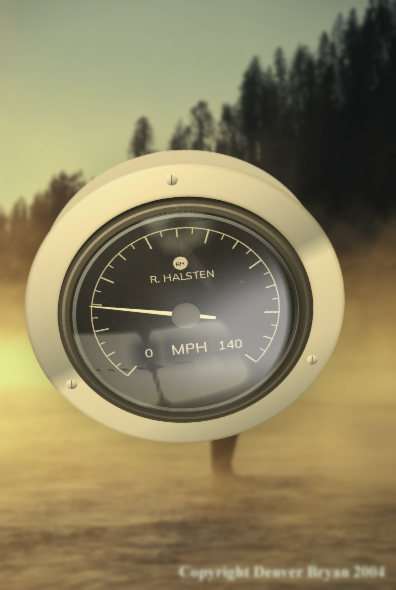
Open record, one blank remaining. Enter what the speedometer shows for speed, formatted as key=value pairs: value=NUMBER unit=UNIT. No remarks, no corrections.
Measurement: value=30 unit=mph
